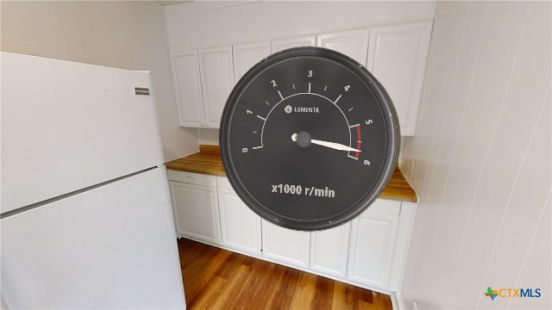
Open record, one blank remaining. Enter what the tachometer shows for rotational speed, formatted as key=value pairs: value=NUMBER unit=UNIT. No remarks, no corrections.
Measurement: value=5750 unit=rpm
